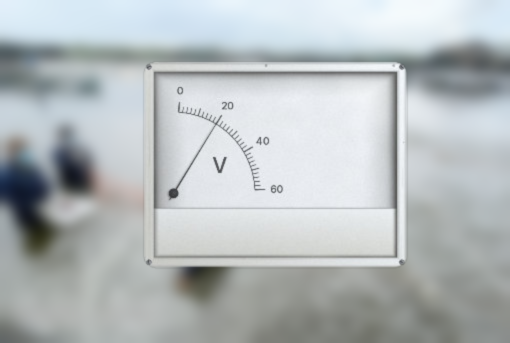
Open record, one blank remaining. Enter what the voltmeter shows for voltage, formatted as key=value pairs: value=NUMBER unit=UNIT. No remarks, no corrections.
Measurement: value=20 unit=V
